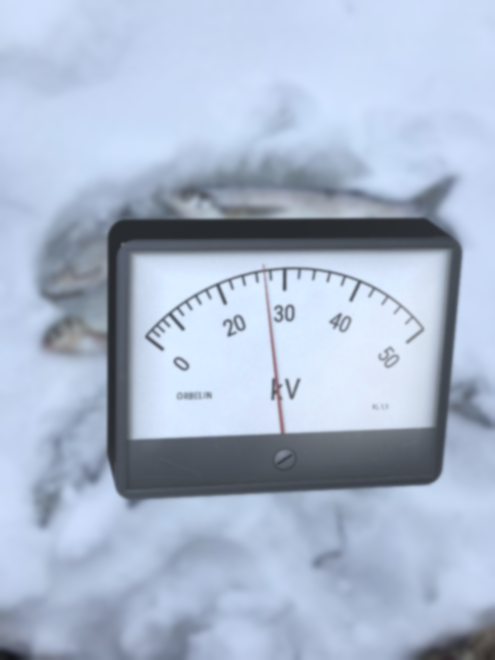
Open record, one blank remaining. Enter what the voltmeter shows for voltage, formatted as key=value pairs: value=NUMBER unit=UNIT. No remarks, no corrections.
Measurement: value=27 unit=kV
